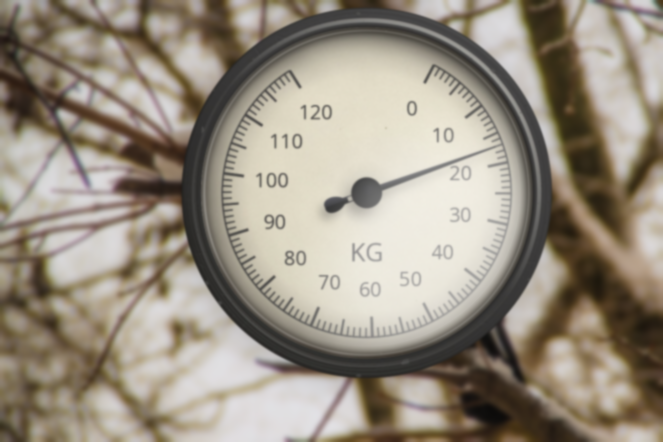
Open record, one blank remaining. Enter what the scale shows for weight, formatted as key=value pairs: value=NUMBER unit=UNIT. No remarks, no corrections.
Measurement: value=17 unit=kg
